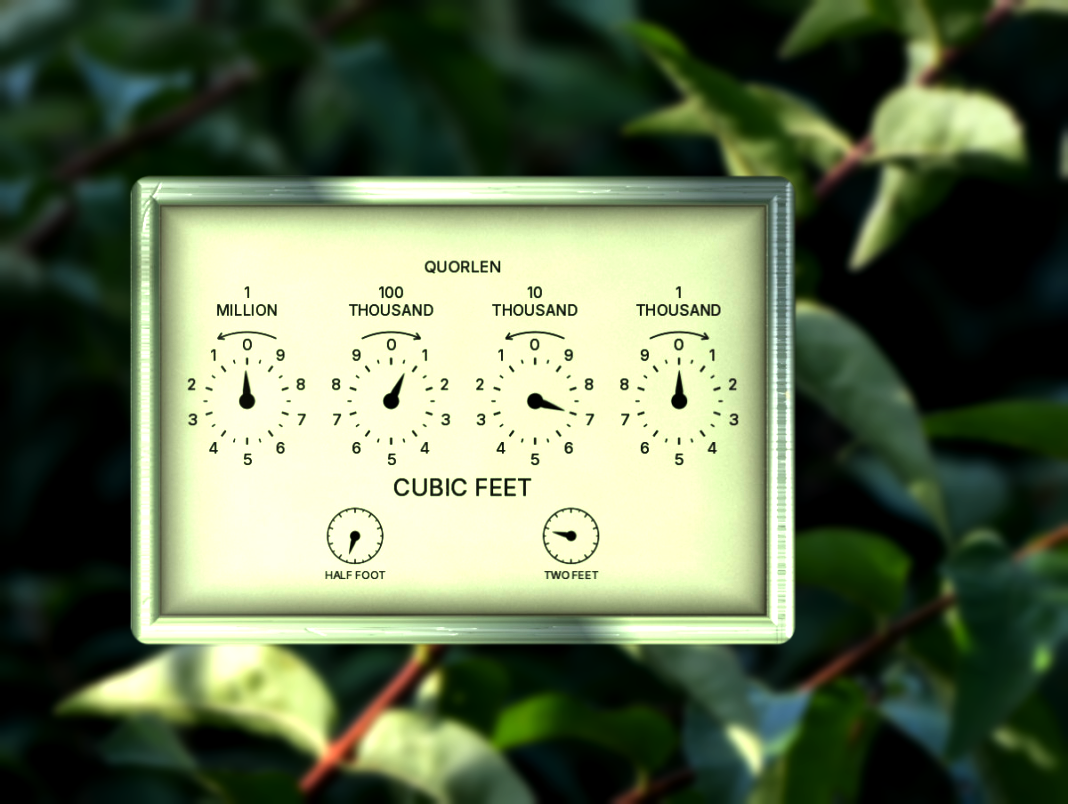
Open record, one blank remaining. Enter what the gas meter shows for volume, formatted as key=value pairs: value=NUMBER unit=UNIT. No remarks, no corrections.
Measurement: value=7000 unit=ft³
